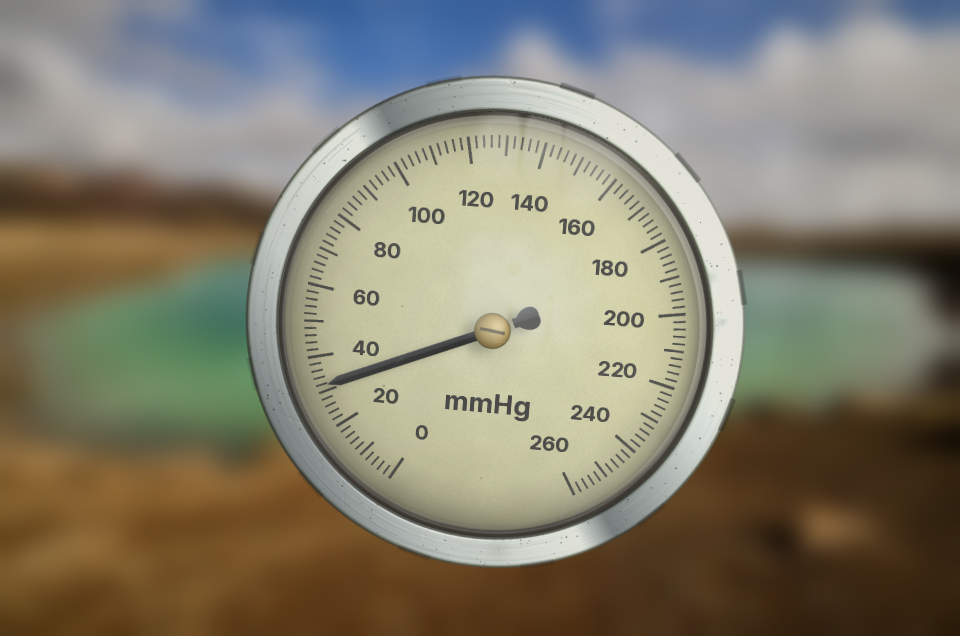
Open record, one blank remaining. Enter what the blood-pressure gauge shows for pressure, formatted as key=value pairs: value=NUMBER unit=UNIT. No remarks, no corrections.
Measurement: value=32 unit=mmHg
